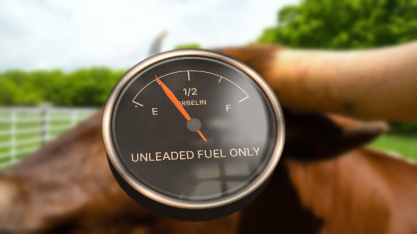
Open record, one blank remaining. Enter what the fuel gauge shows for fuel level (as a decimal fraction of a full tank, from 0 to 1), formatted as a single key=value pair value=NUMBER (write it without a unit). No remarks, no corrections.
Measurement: value=0.25
